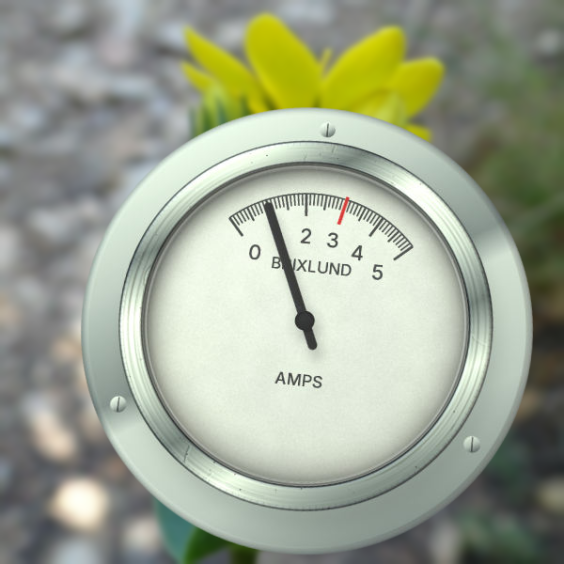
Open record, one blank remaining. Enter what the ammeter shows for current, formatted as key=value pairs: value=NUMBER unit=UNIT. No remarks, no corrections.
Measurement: value=1 unit=A
